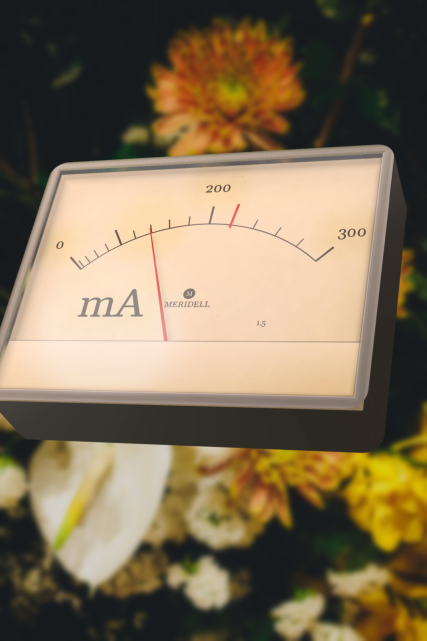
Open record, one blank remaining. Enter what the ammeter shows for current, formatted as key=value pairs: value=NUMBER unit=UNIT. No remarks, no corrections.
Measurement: value=140 unit=mA
